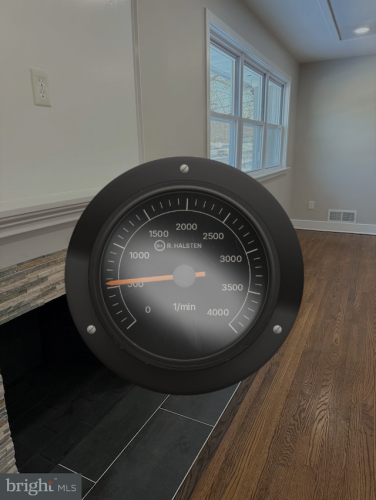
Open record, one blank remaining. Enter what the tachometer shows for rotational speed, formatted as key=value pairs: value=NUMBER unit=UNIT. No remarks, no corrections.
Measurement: value=550 unit=rpm
